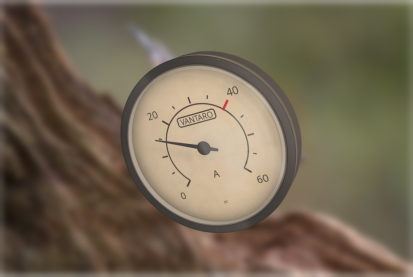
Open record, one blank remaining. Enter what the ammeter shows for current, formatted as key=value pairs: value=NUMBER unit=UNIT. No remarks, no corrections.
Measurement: value=15 unit=A
